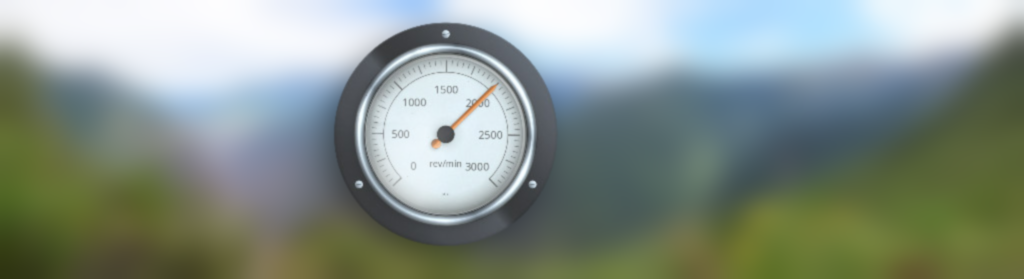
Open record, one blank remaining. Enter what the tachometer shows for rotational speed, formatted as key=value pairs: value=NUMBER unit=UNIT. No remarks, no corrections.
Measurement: value=2000 unit=rpm
